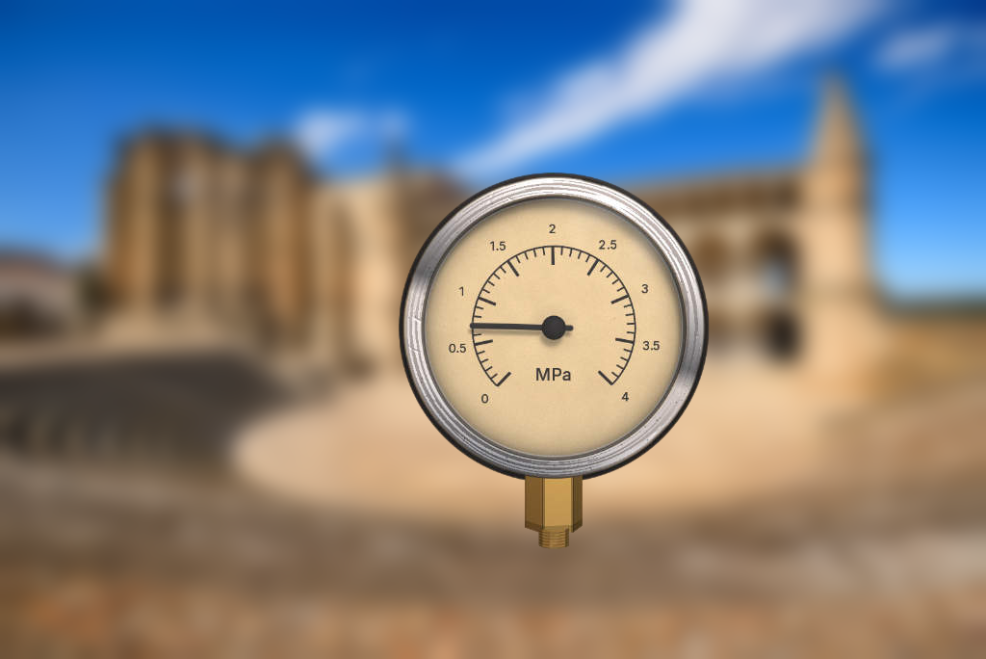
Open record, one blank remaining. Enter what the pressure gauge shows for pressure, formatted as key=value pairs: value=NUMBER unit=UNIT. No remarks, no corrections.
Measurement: value=0.7 unit=MPa
